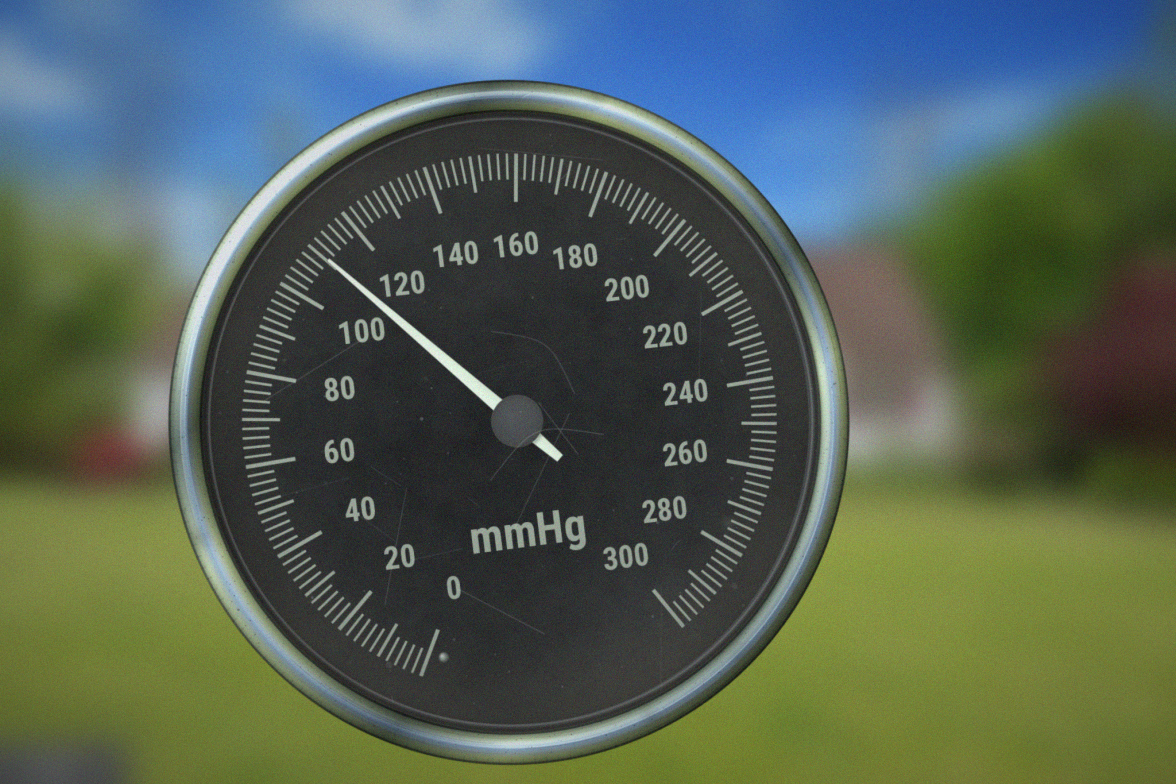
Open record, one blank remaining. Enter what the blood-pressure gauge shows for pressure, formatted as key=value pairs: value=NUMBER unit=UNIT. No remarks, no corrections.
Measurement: value=110 unit=mmHg
